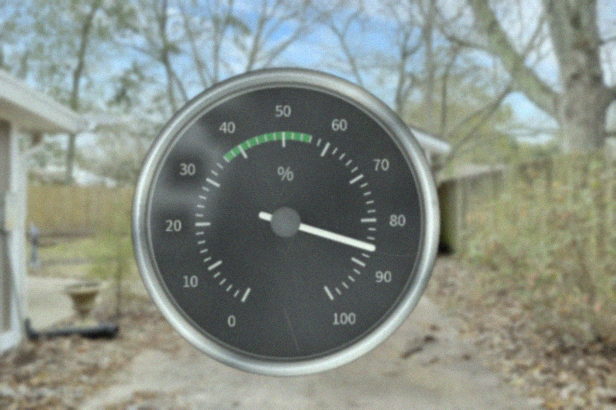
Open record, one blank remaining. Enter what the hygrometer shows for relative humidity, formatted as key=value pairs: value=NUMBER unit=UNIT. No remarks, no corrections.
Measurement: value=86 unit=%
